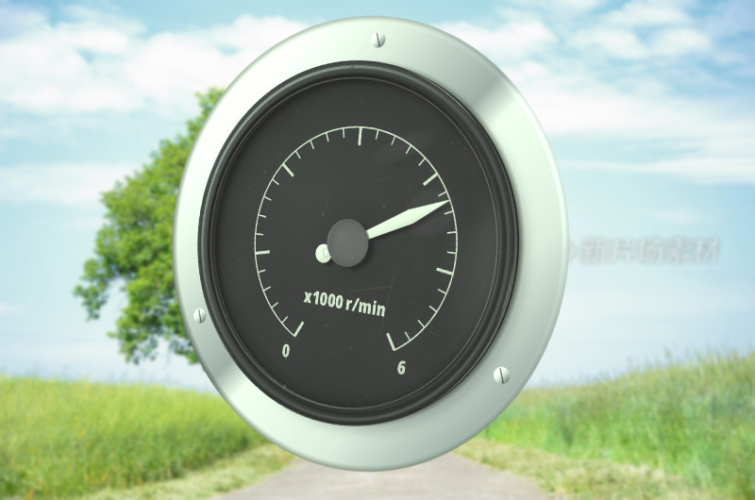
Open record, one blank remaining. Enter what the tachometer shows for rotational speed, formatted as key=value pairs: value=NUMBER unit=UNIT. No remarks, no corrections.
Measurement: value=4300 unit=rpm
